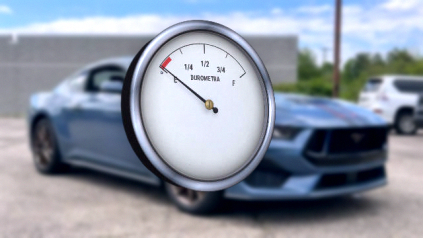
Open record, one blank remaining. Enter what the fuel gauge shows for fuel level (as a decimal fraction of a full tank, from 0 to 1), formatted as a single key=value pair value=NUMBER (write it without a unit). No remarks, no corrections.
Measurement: value=0
